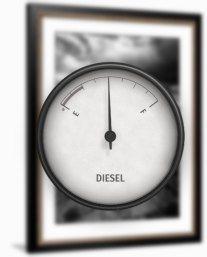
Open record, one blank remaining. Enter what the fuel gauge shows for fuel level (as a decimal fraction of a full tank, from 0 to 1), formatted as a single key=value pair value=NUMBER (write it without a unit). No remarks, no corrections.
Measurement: value=0.5
